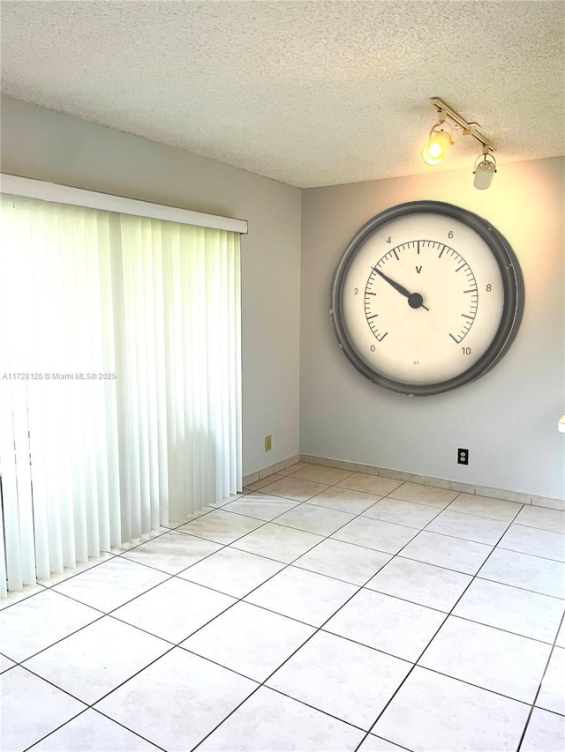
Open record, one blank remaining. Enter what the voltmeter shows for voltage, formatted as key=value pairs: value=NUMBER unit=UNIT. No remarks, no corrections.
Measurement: value=3 unit=V
